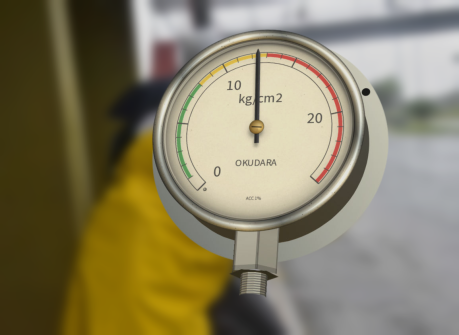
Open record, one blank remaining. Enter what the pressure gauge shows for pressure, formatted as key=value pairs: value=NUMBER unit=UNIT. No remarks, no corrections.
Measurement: value=12.5 unit=kg/cm²
